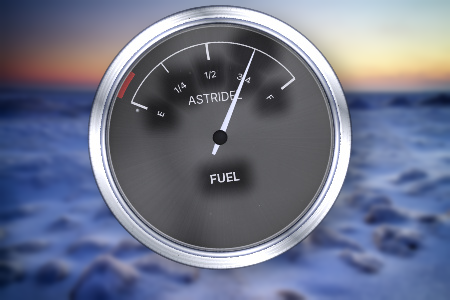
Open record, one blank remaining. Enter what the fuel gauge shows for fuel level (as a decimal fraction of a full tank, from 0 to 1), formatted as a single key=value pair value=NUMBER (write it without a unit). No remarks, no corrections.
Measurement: value=0.75
